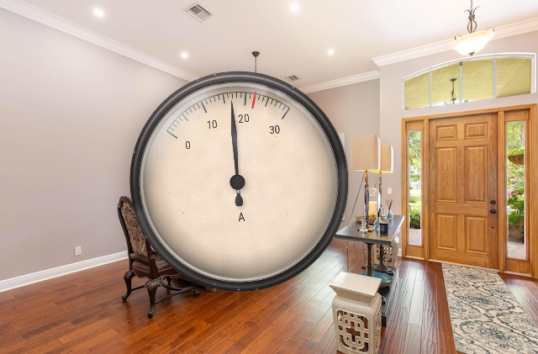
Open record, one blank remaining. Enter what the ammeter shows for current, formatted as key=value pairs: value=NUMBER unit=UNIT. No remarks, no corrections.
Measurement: value=17 unit=A
